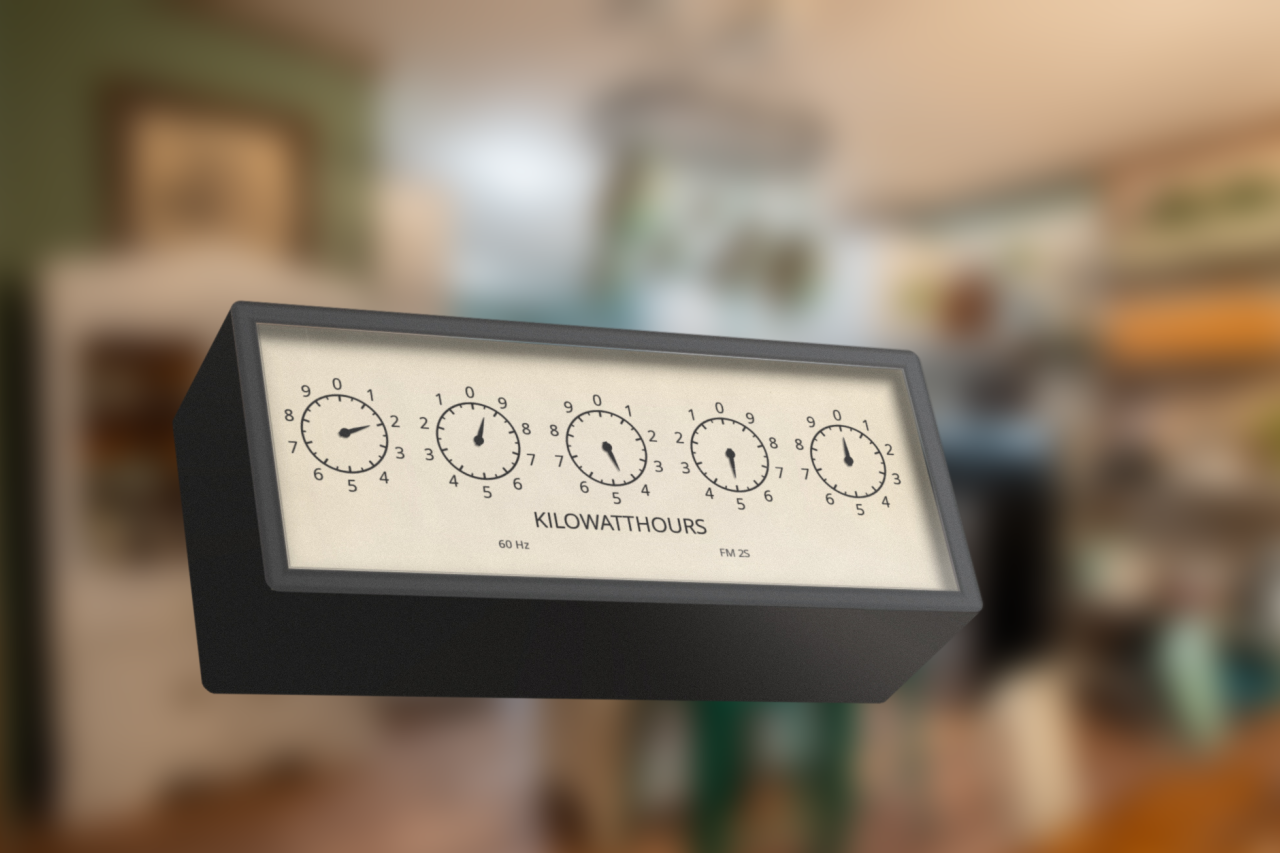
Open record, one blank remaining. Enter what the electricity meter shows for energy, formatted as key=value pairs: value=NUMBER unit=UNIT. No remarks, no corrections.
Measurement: value=19450 unit=kWh
